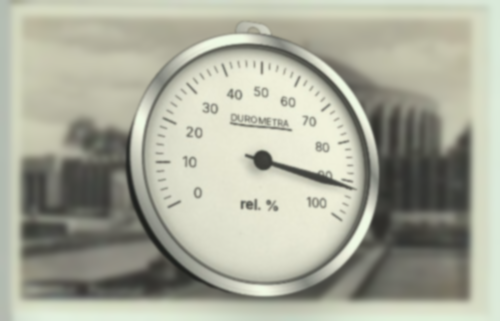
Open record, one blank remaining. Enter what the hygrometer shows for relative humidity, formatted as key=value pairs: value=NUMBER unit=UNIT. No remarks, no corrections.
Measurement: value=92 unit=%
